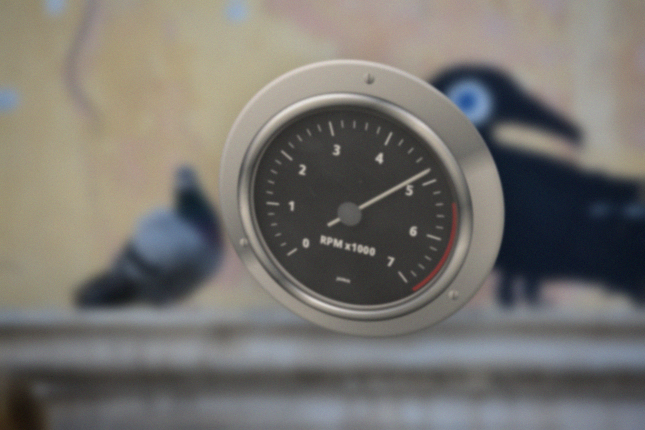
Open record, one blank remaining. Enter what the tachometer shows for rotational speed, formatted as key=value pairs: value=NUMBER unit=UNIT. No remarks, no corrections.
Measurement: value=4800 unit=rpm
